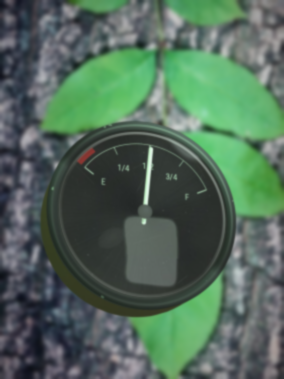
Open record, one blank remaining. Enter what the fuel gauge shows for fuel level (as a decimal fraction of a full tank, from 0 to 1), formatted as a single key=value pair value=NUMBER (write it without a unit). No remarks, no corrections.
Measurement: value=0.5
